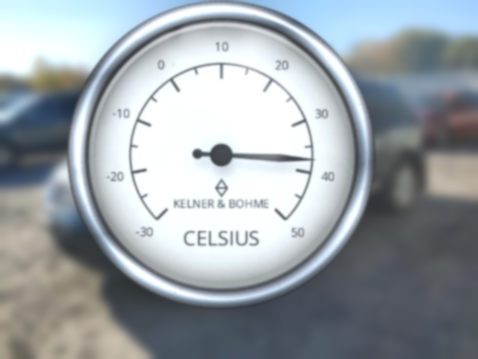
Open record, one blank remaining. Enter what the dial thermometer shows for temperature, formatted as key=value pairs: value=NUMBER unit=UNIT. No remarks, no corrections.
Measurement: value=37.5 unit=°C
